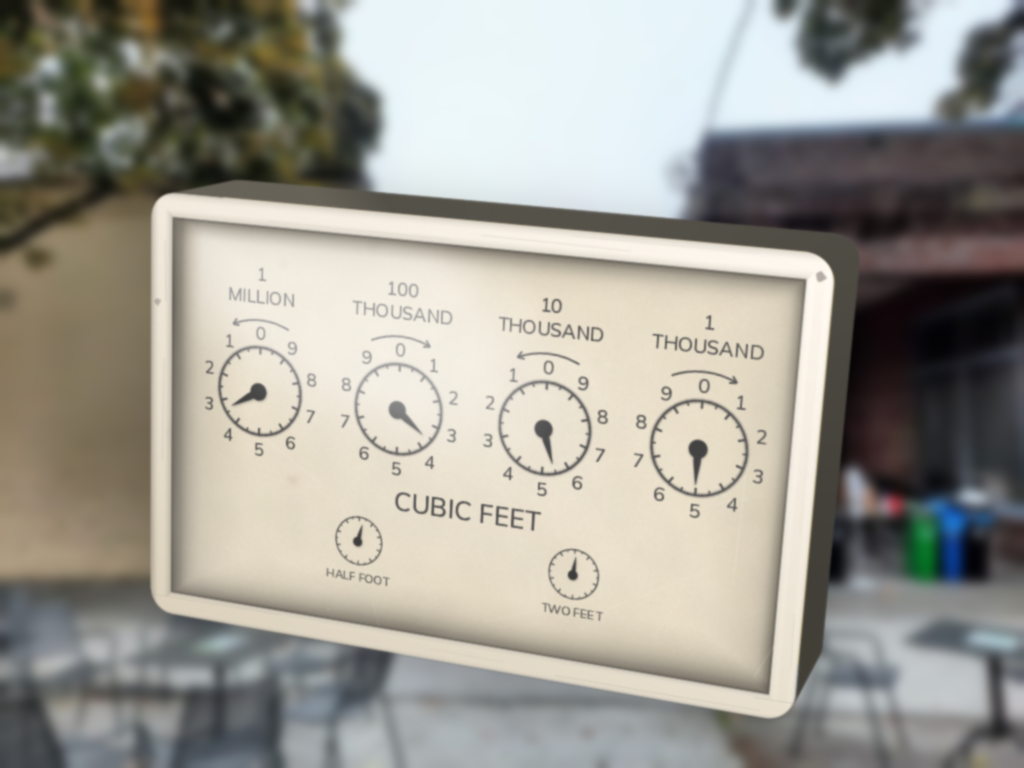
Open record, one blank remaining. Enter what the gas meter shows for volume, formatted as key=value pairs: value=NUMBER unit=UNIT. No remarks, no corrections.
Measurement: value=335500 unit=ft³
